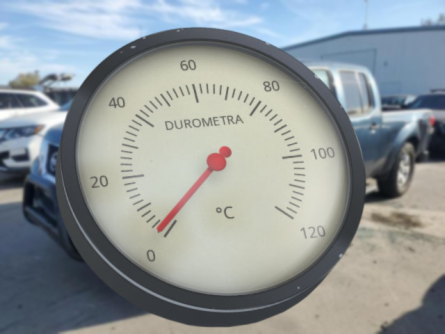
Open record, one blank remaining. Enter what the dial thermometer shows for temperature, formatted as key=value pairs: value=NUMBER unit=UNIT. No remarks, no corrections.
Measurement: value=2 unit=°C
